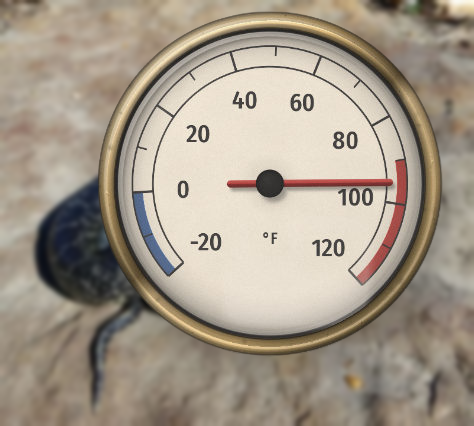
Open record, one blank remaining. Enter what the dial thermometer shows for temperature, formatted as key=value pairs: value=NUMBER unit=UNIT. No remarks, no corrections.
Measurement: value=95 unit=°F
